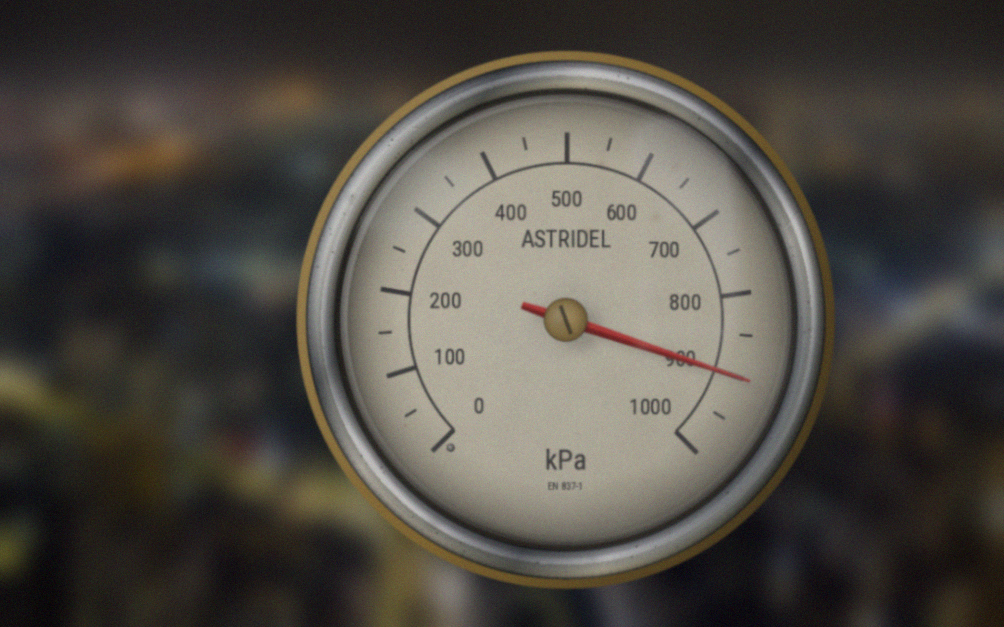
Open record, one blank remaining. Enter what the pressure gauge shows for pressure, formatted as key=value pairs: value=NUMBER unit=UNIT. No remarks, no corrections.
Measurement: value=900 unit=kPa
